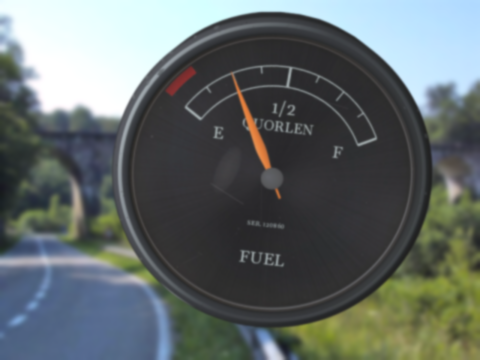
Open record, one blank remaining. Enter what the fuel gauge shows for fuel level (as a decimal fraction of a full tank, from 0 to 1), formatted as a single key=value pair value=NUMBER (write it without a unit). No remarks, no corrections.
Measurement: value=0.25
